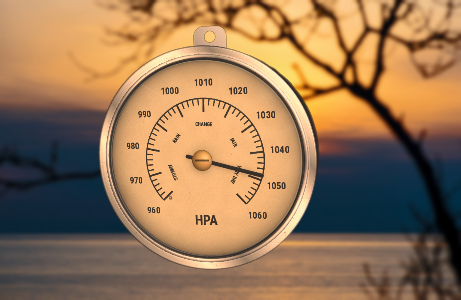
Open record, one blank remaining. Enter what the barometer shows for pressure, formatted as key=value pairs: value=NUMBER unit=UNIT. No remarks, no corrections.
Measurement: value=1048 unit=hPa
